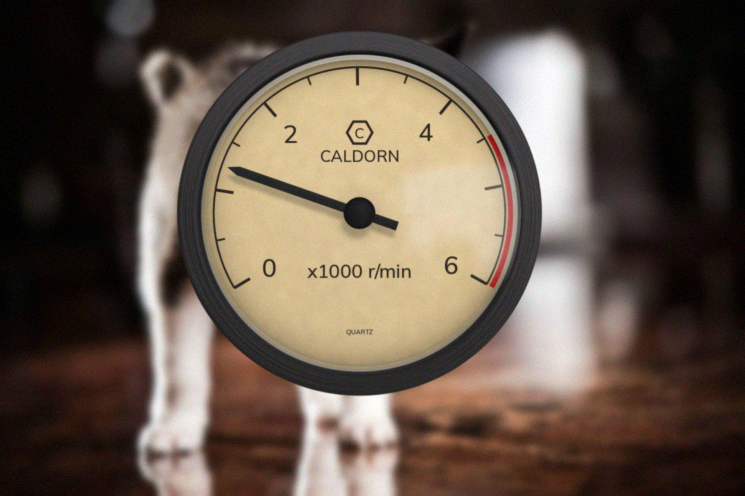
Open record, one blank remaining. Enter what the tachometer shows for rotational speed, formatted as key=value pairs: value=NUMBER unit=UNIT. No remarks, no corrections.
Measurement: value=1250 unit=rpm
